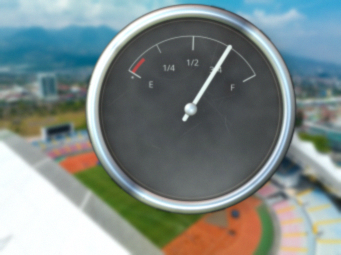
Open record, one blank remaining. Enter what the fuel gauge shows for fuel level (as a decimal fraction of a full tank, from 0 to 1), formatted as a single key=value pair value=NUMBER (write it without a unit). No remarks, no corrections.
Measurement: value=0.75
